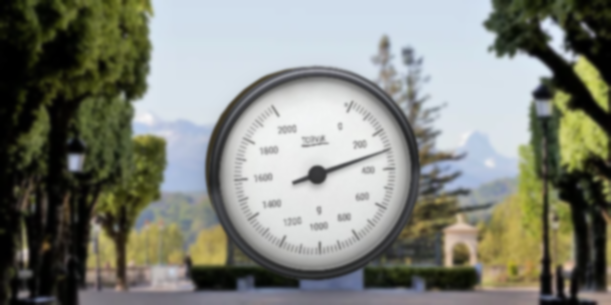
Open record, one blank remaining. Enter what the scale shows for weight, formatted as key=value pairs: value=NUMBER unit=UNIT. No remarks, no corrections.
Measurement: value=300 unit=g
